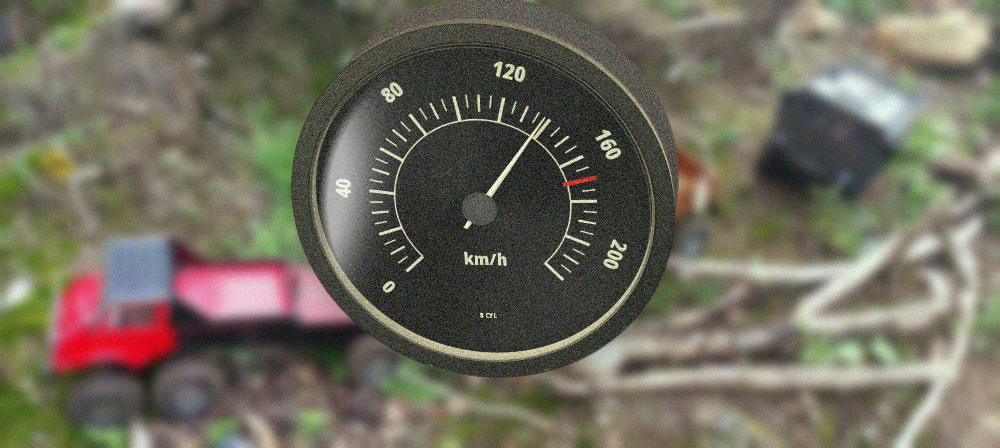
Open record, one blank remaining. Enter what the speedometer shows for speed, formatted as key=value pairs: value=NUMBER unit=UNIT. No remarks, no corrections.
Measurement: value=137.5 unit=km/h
